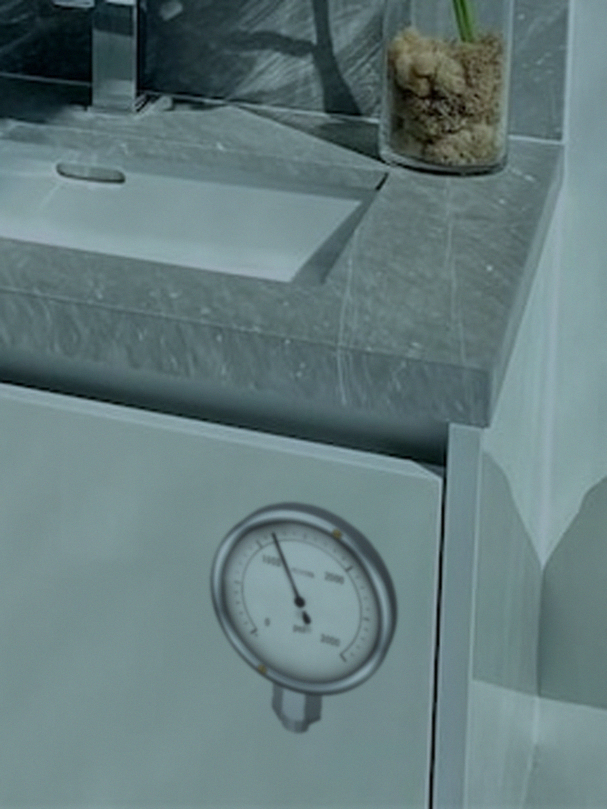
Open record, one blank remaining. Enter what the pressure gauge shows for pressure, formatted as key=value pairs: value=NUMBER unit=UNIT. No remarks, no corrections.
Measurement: value=1200 unit=psi
